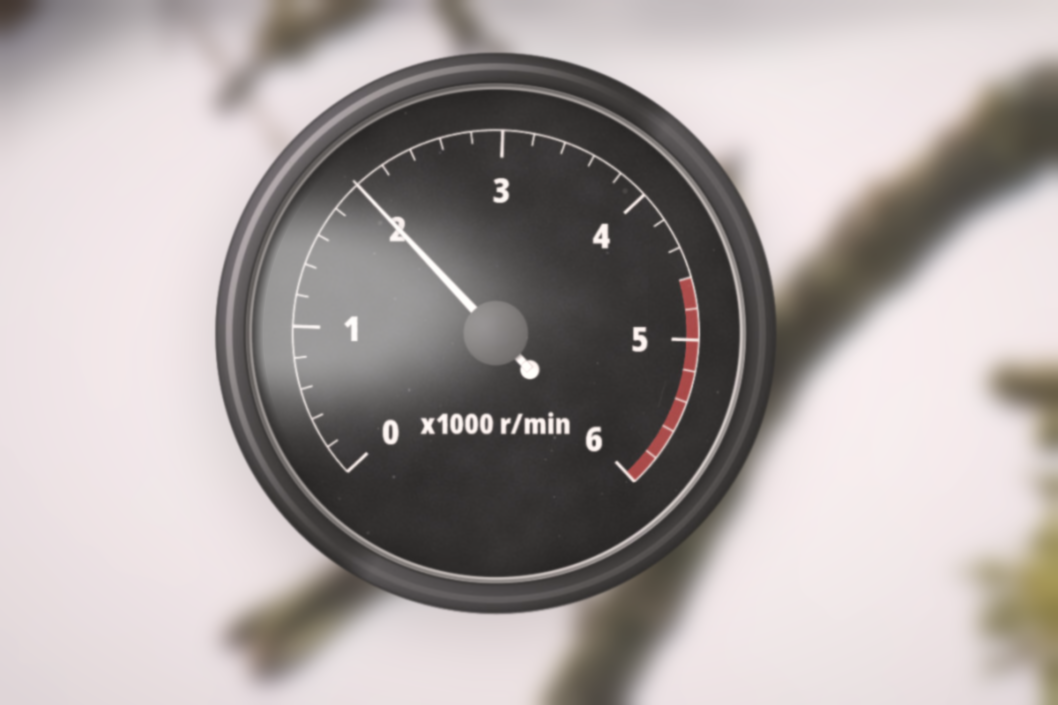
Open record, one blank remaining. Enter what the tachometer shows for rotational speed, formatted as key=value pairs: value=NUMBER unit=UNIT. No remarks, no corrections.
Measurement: value=2000 unit=rpm
